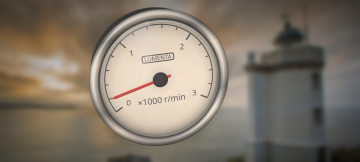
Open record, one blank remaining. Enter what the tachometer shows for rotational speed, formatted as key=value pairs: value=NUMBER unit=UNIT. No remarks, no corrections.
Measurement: value=200 unit=rpm
